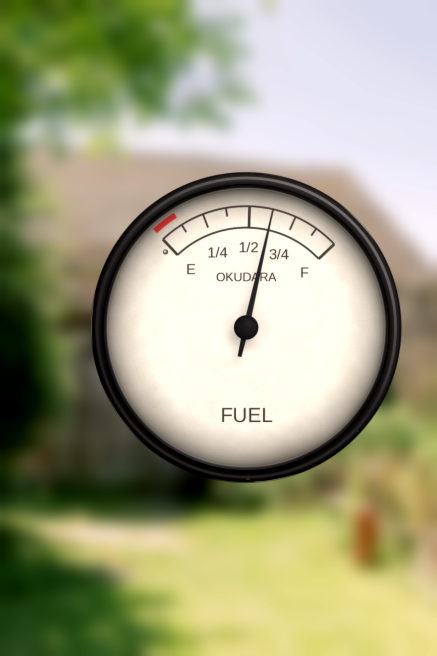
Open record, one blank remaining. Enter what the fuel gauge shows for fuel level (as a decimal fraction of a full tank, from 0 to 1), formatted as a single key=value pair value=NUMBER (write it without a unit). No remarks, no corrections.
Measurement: value=0.625
